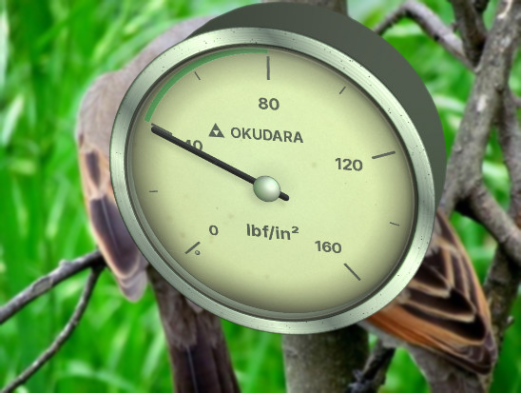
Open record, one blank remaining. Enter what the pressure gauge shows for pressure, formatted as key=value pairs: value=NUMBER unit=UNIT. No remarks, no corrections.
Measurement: value=40 unit=psi
